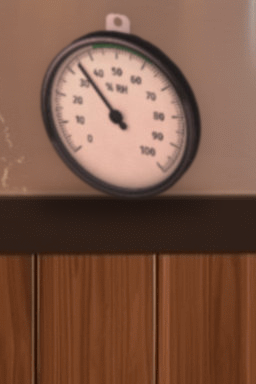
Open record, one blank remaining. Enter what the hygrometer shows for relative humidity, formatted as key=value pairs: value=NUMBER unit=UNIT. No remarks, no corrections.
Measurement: value=35 unit=%
